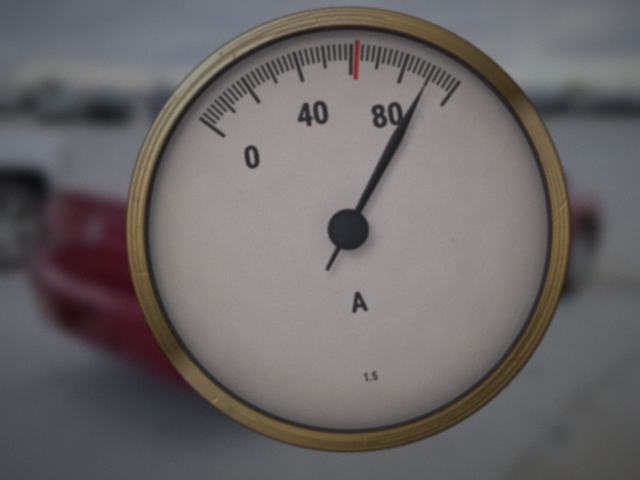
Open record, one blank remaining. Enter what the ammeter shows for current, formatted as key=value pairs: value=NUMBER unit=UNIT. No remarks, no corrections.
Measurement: value=90 unit=A
